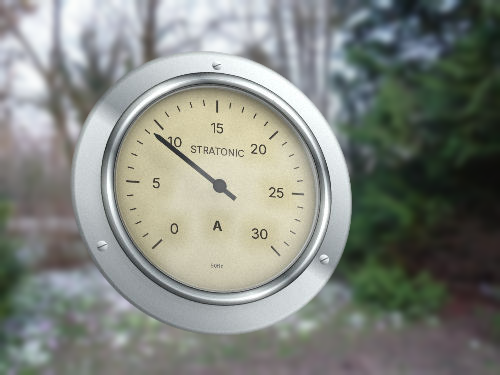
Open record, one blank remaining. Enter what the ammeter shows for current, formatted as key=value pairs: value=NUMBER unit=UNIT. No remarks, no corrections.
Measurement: value=9 unit=A
